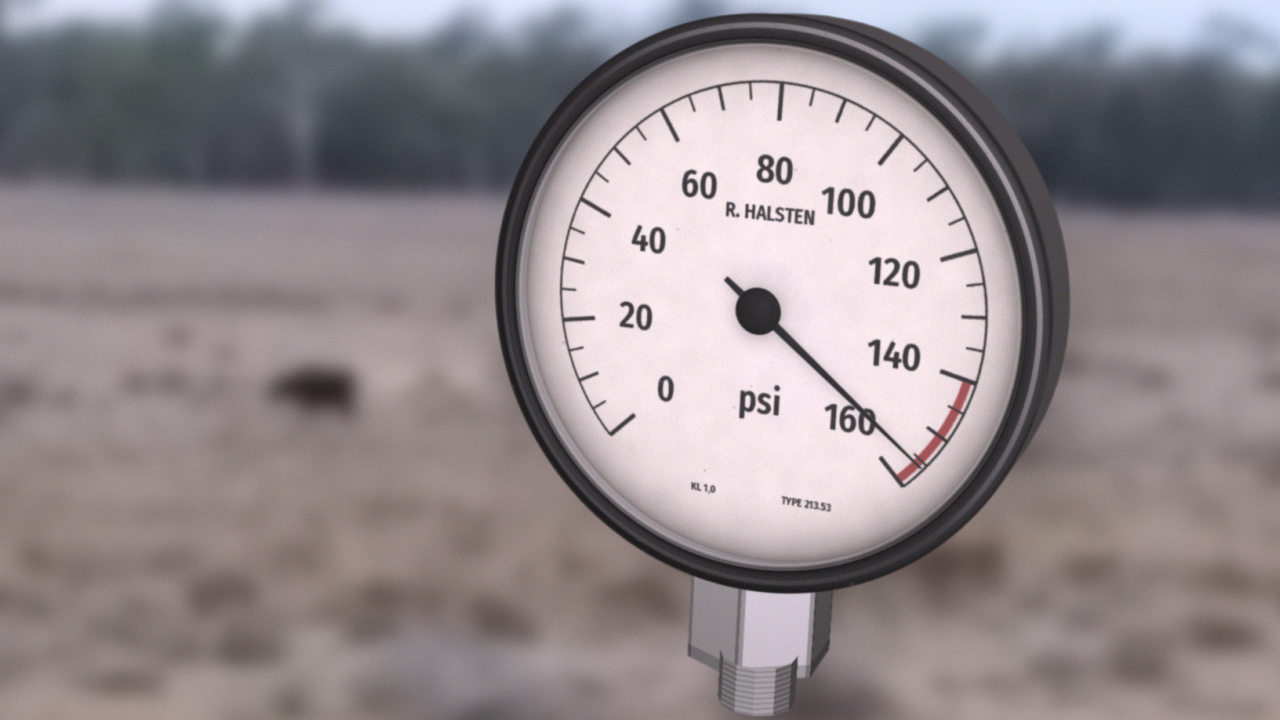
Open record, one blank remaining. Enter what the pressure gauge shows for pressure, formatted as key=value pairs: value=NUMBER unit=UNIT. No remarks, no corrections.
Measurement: value=155 unit=psi
